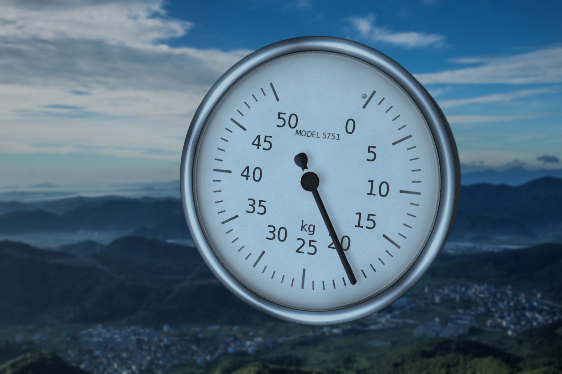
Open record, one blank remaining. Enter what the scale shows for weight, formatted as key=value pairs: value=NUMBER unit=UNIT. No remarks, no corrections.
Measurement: value=20 unit=kg
